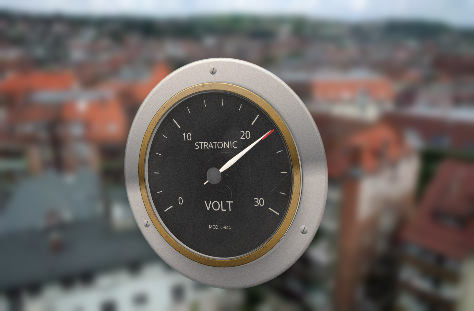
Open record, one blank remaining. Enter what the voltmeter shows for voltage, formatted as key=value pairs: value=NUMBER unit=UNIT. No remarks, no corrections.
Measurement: value=22 unit=V
